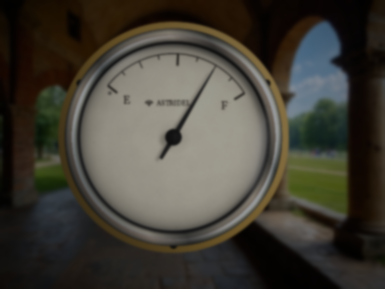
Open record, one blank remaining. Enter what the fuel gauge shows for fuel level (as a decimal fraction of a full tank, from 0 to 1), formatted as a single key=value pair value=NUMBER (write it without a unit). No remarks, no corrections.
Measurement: value=0.75
